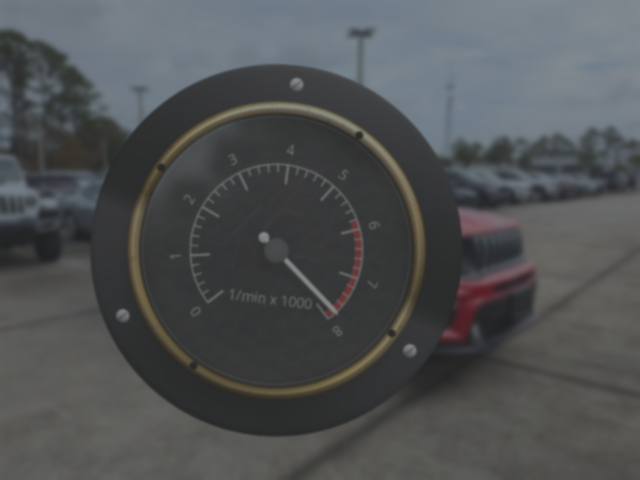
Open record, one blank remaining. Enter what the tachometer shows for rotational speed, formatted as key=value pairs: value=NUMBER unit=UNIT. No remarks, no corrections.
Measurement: value=7800 unit=rpm
